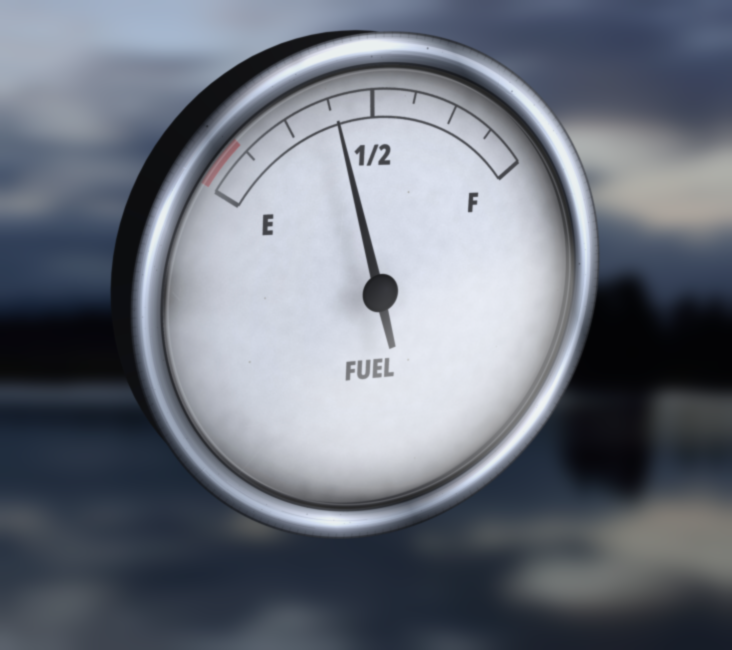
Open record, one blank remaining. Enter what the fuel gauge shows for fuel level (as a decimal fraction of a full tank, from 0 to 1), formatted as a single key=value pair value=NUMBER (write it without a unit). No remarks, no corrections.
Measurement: value=0.375
